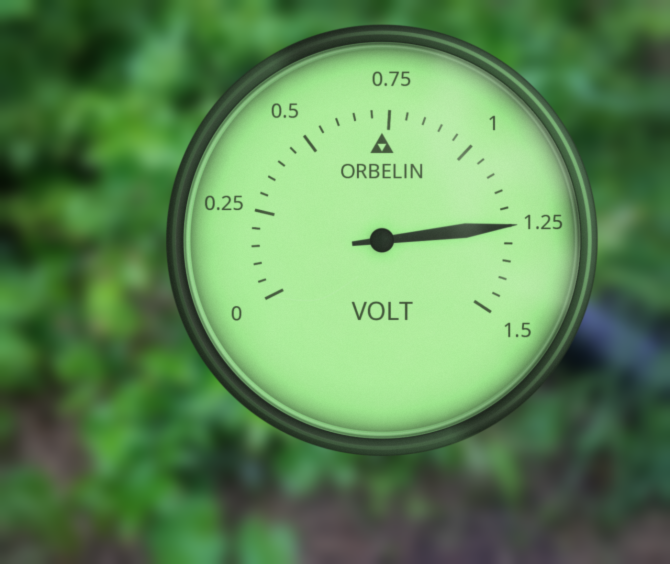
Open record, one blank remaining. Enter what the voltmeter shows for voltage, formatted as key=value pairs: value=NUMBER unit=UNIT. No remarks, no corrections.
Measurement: value=1.25 unit=V
